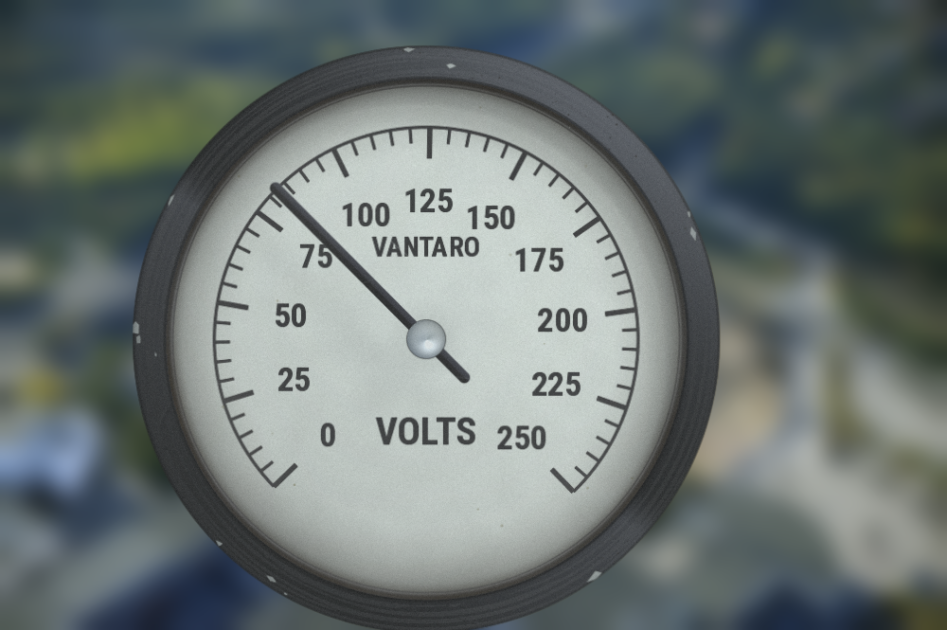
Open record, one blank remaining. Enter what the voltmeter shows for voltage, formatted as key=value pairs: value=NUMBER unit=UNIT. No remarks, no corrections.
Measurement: value=82.5 unit=V
